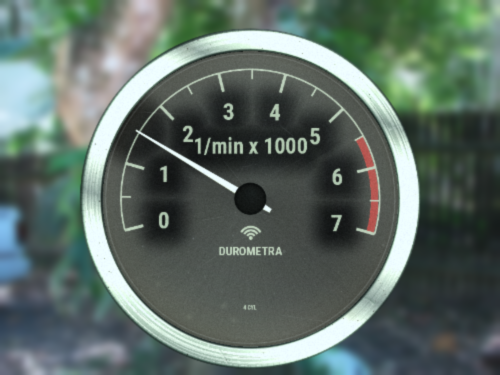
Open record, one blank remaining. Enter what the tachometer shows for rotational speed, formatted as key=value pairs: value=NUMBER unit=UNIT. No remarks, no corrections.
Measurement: value=1500 unit=rpm
